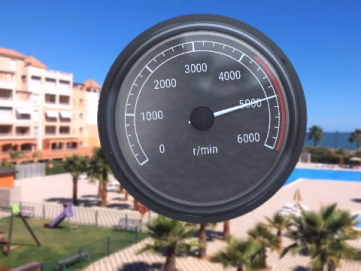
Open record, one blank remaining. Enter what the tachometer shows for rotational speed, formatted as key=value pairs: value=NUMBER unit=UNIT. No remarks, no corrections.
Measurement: value=5000 unit=rpm
